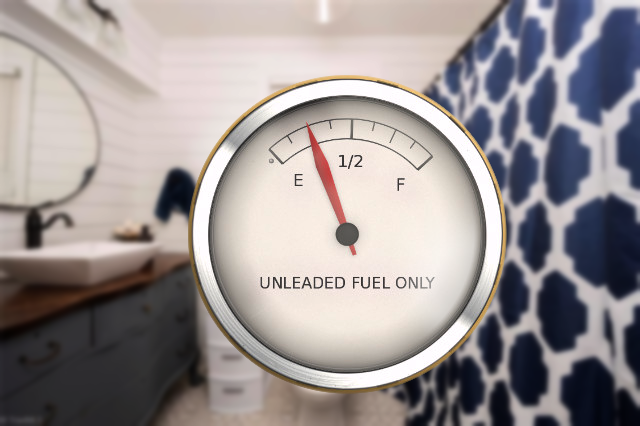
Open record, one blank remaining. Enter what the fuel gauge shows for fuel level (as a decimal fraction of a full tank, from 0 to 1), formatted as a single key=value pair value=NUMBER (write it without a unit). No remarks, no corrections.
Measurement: value=0.25
